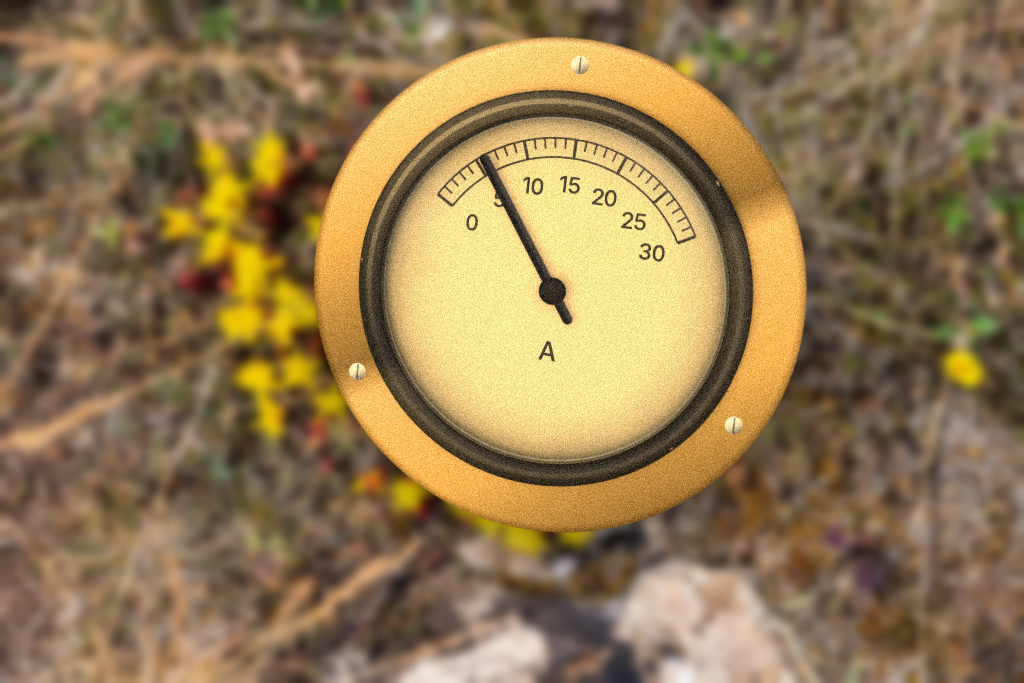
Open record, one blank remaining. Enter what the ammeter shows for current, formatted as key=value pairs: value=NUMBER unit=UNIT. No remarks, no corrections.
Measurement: value=6 unit=A
